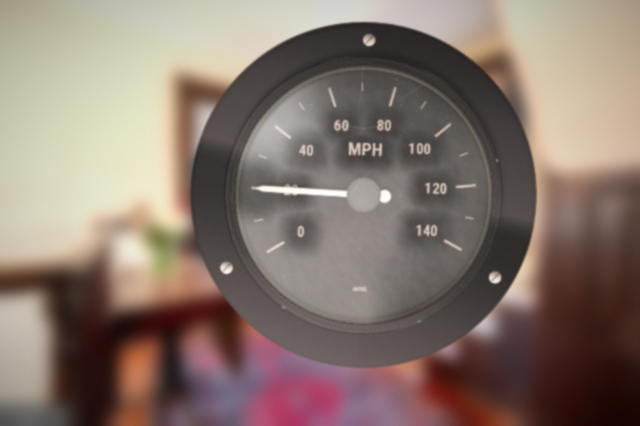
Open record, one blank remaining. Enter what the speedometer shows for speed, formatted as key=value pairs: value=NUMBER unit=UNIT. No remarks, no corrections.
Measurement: value=20 unit=mph
